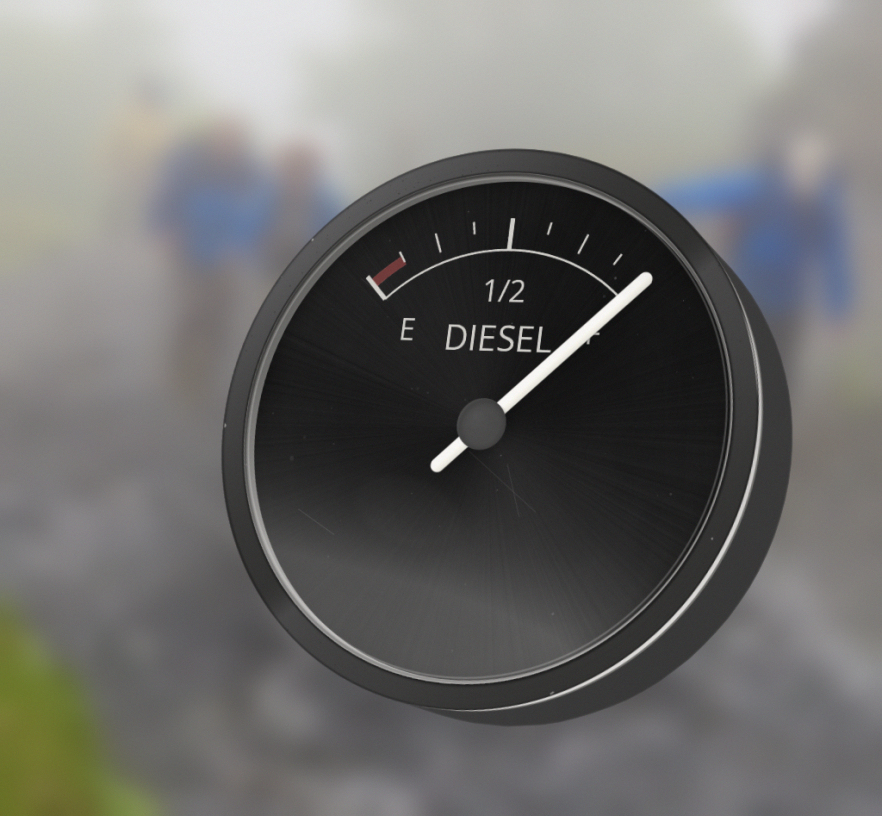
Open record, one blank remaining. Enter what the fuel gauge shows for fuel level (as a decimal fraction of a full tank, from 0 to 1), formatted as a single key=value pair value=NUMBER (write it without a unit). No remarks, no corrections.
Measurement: value=1
